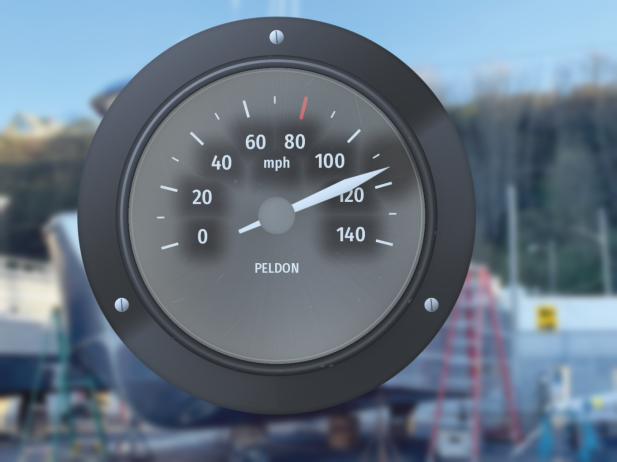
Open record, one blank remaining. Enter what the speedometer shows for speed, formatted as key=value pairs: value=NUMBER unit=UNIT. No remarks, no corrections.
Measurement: value=115 unit=mph
